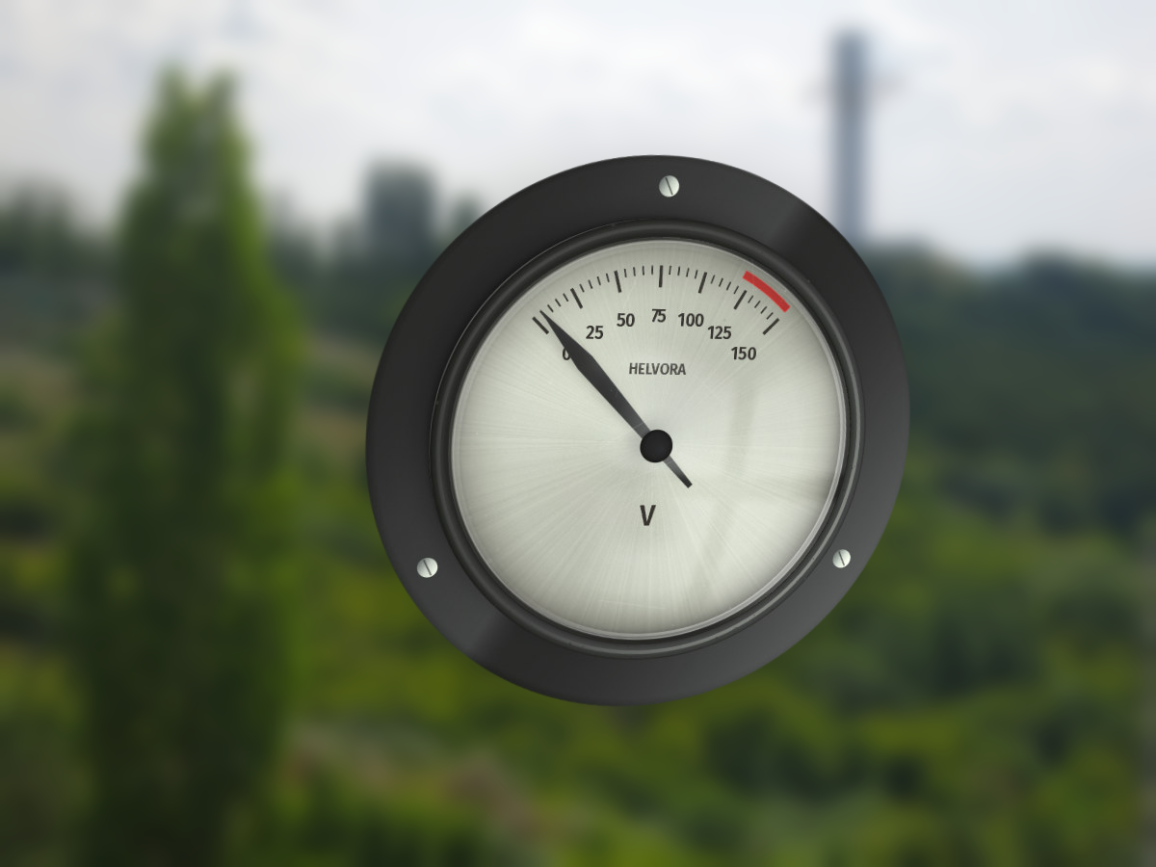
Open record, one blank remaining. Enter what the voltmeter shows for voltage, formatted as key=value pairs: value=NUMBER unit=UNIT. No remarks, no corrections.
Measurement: value=5 unit=V
